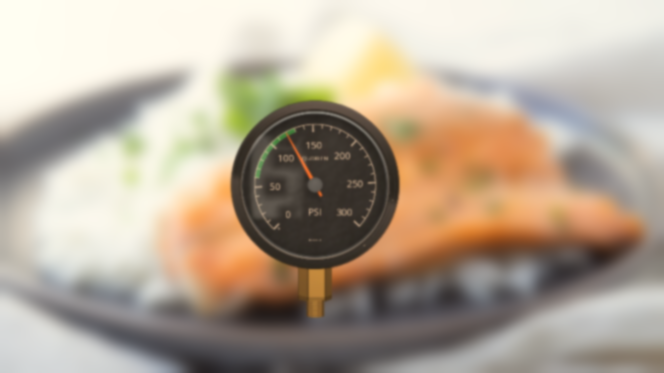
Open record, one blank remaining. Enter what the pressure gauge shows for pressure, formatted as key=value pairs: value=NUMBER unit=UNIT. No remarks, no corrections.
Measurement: value=120 unit=psi
